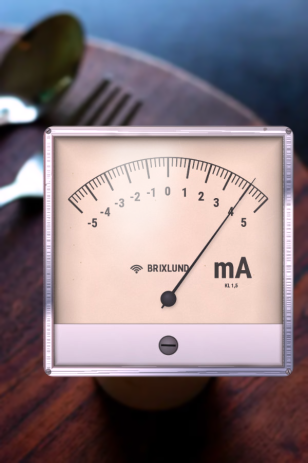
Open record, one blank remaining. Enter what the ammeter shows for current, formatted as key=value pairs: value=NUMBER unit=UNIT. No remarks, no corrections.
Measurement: value=4 unit=mA
